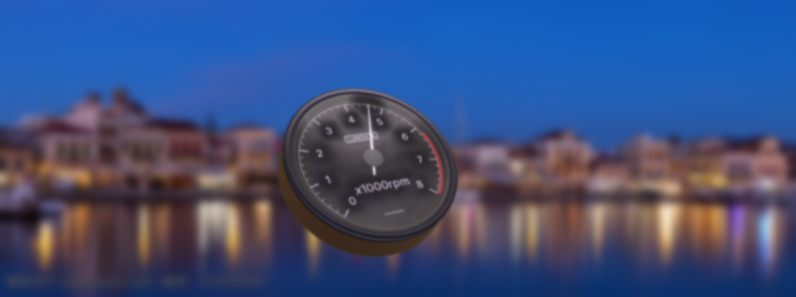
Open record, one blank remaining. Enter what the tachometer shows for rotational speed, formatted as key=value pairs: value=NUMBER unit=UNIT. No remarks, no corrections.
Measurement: value=4600 unit=rpm
